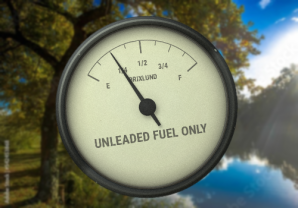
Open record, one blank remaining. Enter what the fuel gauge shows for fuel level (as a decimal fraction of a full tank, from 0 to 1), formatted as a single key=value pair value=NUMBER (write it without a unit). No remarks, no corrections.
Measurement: value=0.25
